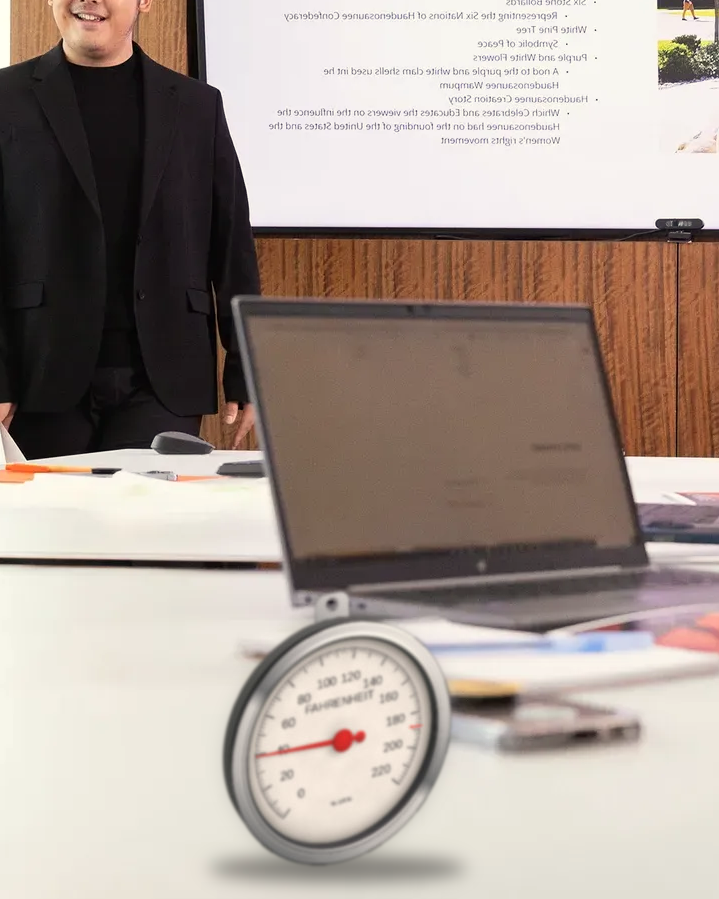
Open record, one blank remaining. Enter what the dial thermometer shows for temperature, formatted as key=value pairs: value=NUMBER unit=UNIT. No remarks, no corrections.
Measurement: value=40 unit=°F
